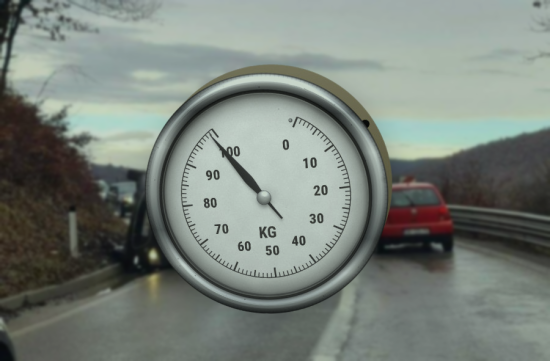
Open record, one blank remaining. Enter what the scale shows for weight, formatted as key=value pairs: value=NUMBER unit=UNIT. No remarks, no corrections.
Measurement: value=99 unit=kg
